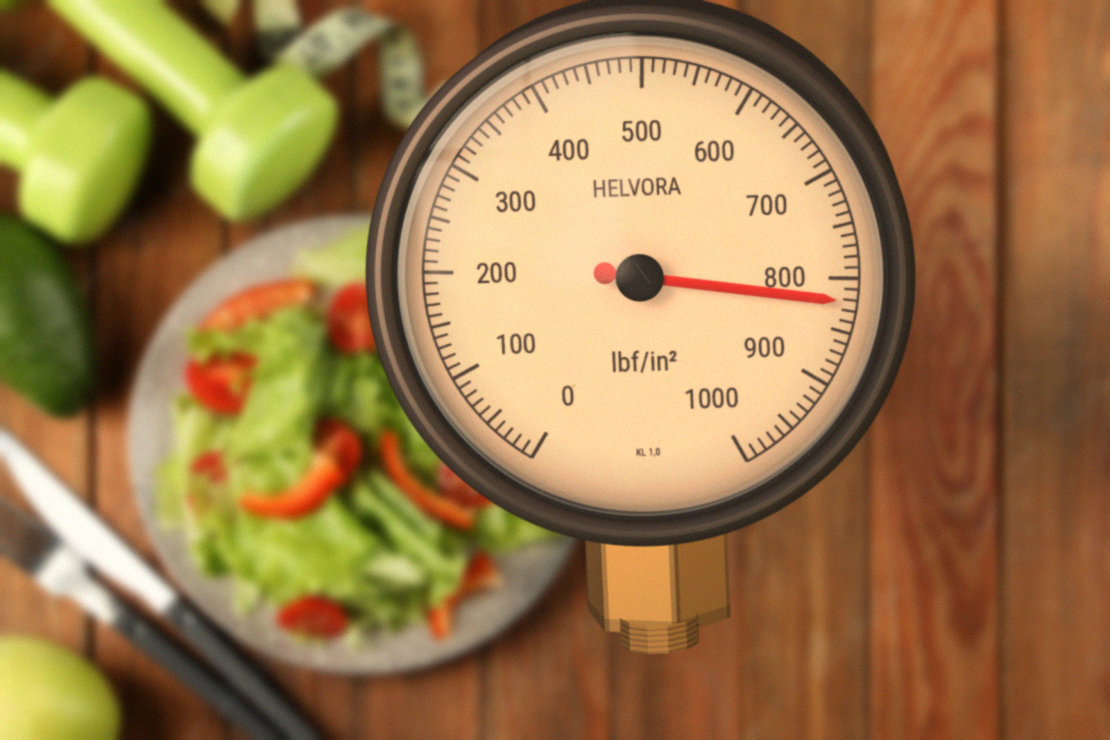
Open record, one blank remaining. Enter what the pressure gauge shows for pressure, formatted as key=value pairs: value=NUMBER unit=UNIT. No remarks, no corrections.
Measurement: value=820 unit=psi
